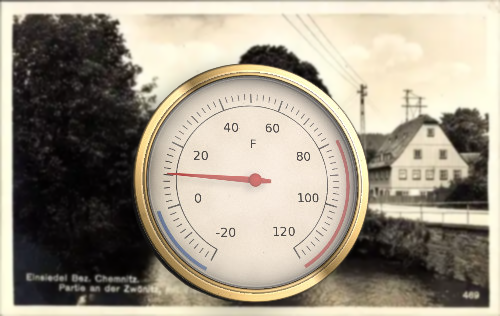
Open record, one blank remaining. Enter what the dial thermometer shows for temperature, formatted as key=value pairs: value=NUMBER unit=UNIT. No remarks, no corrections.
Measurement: value=10 unit=°F
